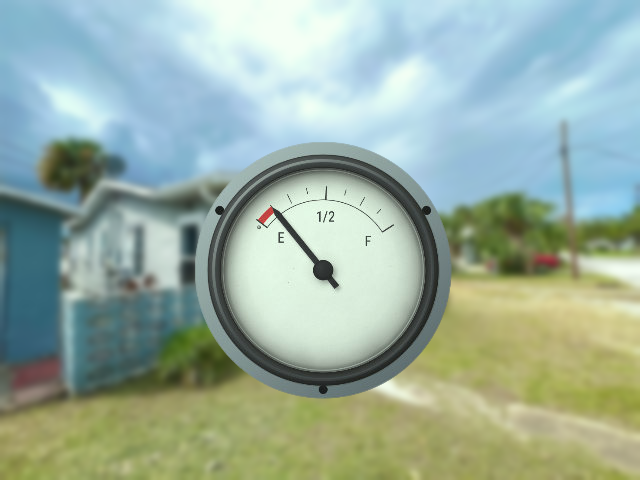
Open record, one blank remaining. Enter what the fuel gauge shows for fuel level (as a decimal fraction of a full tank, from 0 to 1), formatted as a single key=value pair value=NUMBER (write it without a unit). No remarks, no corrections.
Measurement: value=0.125
